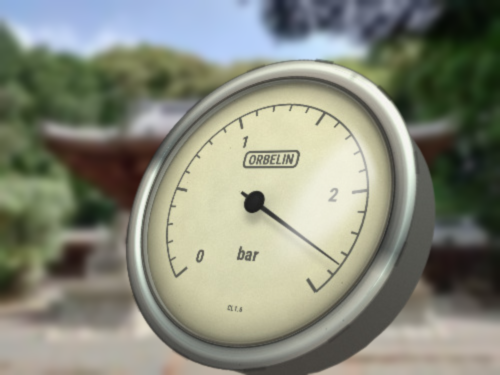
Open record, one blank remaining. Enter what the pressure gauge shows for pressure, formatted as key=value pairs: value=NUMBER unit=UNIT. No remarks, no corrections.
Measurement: value=2.35 unit=bar
